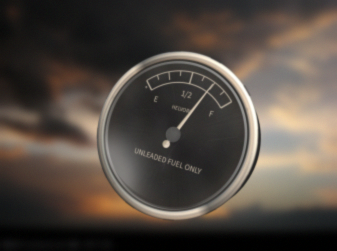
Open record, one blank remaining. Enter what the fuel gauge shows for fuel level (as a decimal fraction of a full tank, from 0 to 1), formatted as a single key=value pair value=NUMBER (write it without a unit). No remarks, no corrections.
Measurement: value=0.75
